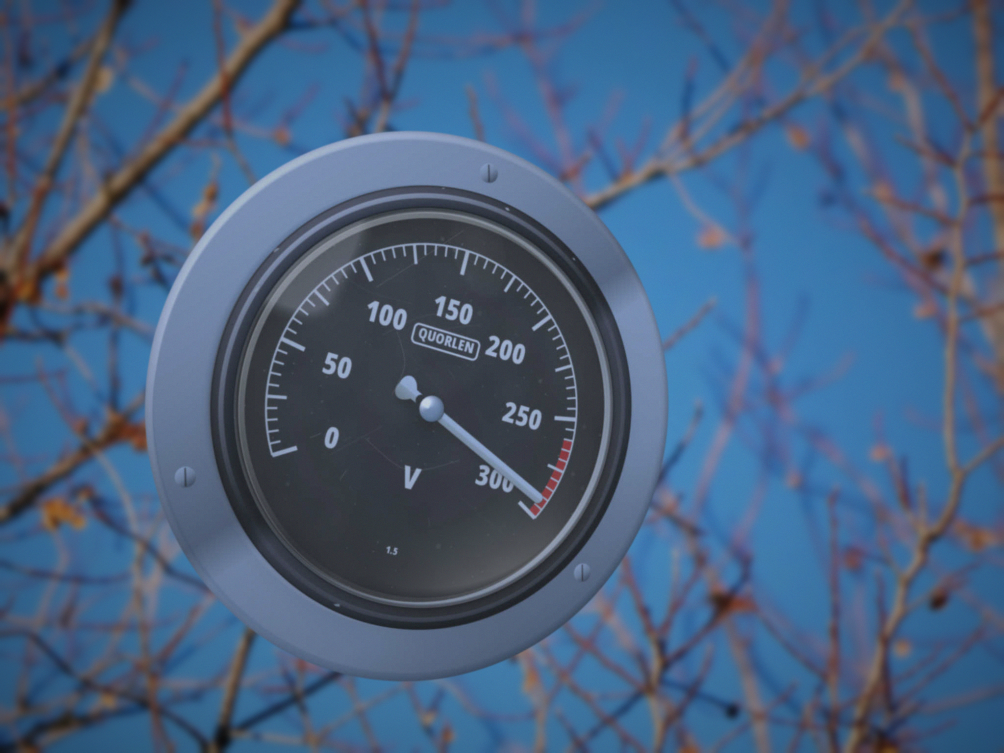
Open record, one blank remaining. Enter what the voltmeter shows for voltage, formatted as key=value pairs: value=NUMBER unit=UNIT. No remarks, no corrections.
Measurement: value=292.5 unit=V
